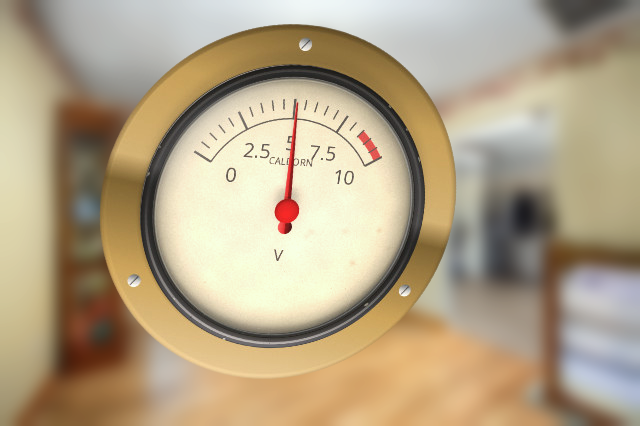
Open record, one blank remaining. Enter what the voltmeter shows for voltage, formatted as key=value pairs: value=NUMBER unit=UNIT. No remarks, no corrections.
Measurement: value=5 unit=V
